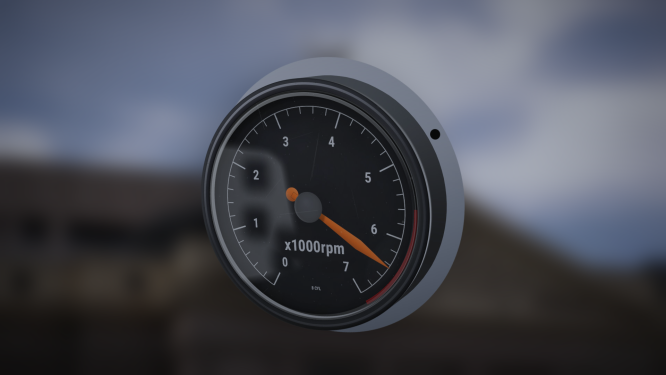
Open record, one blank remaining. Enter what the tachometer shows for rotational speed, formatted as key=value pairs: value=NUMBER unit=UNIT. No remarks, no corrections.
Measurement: value=6400 unit=rpm
